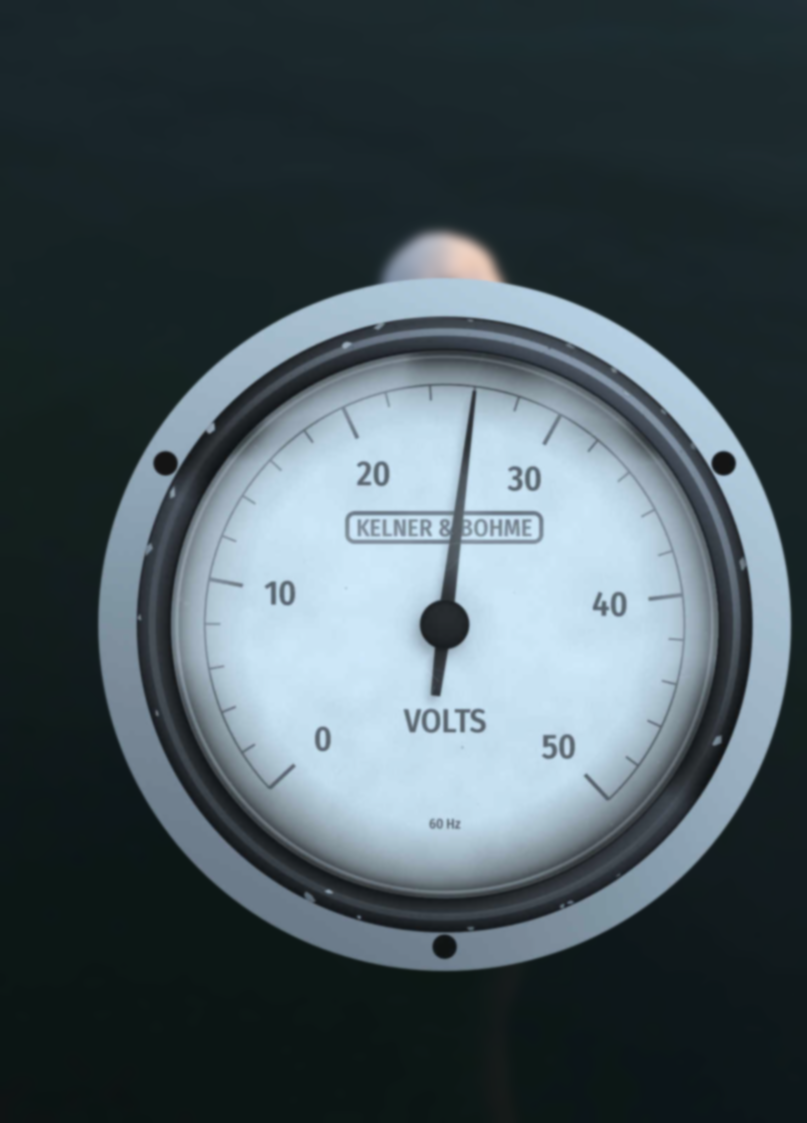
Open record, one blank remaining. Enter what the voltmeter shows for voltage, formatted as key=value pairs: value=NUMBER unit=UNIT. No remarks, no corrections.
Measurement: value=26 unit=V
